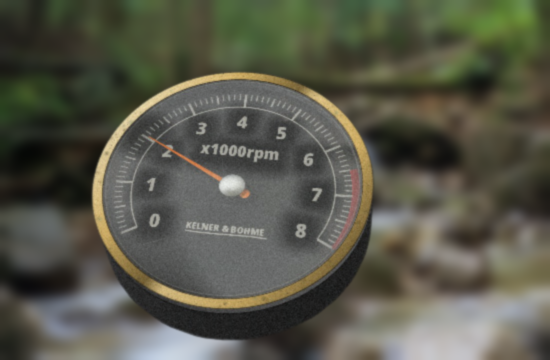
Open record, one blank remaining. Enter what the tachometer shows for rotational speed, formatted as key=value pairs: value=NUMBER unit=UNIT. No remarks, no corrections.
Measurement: value=2000 unit=rpm
